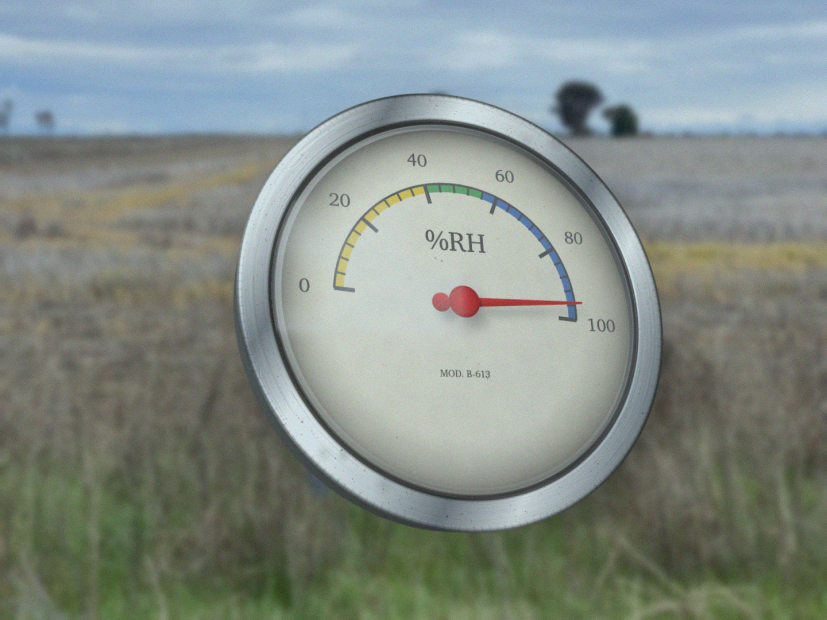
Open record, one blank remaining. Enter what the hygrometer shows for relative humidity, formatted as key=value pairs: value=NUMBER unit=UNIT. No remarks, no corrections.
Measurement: value=96 unit=%
